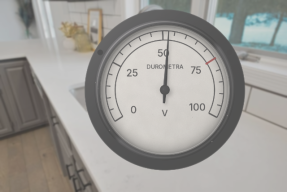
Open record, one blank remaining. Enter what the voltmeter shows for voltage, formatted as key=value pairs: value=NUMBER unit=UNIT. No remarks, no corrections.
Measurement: value=52.5 unit=V
